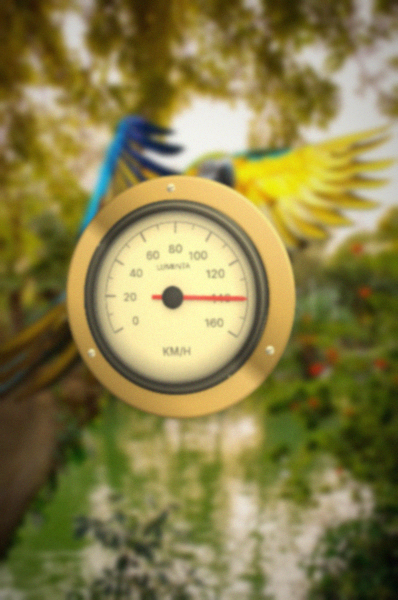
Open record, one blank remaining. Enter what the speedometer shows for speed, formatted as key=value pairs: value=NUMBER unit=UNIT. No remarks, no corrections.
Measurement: value=140 unit=km/h
